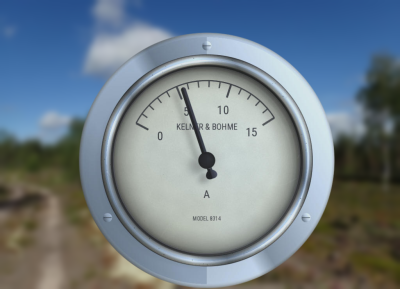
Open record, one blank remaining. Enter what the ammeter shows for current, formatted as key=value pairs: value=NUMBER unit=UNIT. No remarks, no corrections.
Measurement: value=5.5 unit=A
